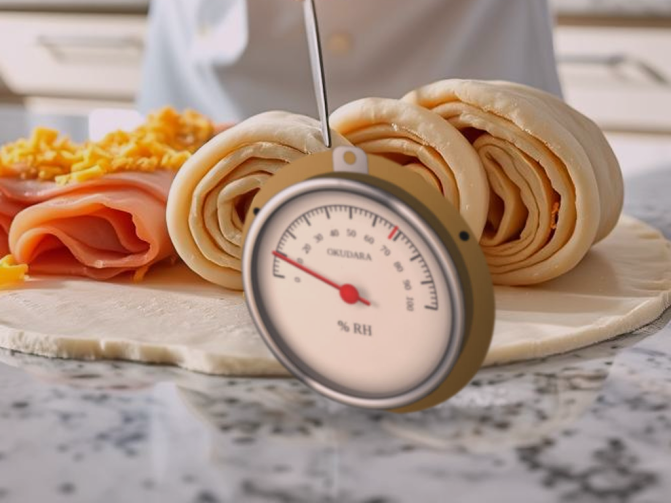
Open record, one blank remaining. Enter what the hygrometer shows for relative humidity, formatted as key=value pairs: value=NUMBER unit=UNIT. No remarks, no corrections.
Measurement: value=10 unit=%
